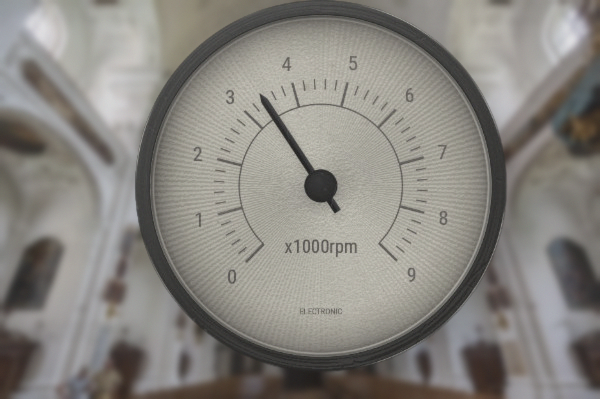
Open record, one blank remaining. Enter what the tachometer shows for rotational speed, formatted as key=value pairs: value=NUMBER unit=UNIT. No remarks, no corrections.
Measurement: value=3400 unit=rpm
